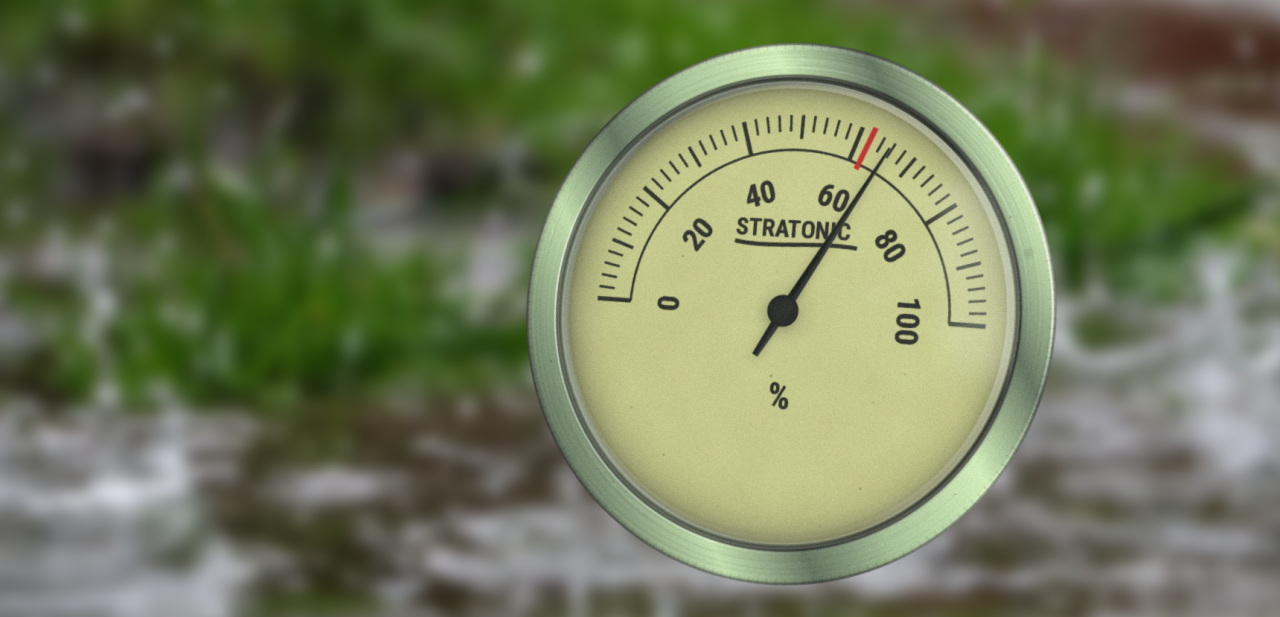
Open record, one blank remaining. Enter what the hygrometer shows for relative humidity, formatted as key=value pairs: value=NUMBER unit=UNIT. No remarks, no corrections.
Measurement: value=66 unit=%
